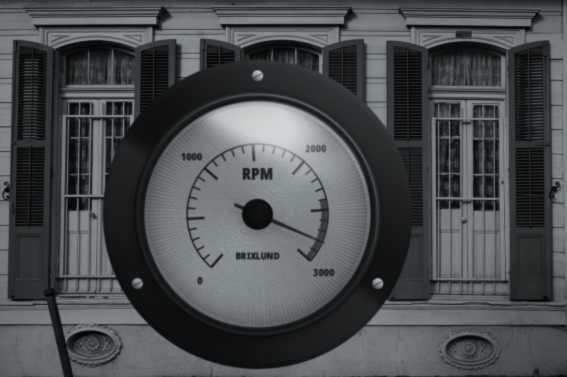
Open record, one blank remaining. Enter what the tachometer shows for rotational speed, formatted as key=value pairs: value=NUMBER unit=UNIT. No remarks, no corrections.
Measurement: value=2800 unit=rpm
